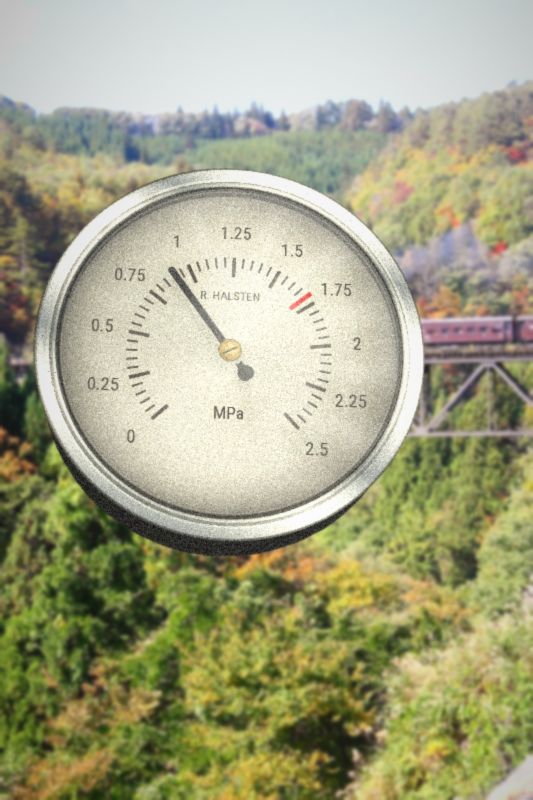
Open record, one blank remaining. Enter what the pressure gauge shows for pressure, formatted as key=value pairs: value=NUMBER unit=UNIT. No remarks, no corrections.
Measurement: value=0.9 unit=MPa
